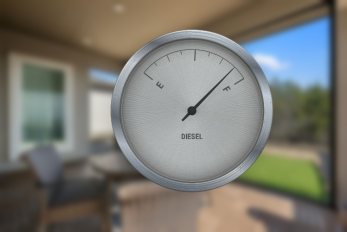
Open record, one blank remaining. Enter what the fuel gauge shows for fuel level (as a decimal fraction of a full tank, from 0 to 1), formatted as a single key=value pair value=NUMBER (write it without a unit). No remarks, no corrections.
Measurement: value=0.875
